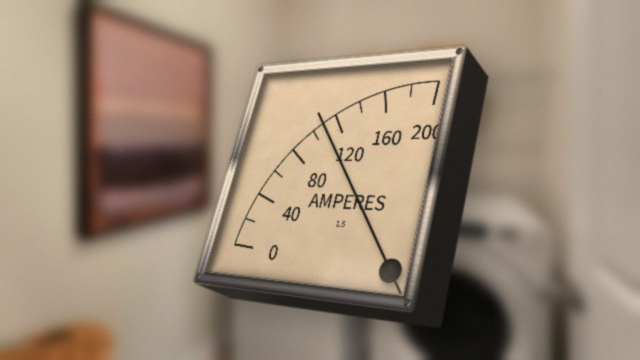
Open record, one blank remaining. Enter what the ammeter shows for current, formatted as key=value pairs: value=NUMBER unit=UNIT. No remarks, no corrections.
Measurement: value=110 unit=A
